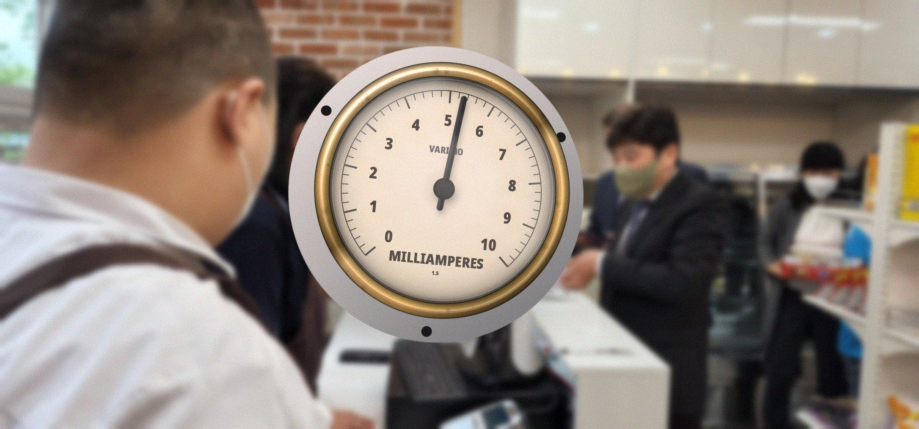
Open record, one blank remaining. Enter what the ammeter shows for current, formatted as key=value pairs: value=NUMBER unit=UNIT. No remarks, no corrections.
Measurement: value=5.3 unit=mA
